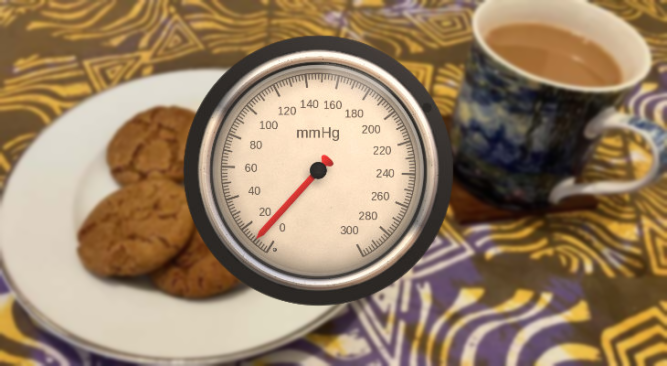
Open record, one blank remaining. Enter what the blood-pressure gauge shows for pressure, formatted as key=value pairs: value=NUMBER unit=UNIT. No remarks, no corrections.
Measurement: value=10 unit=mmHg
